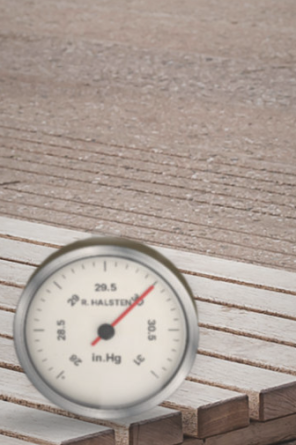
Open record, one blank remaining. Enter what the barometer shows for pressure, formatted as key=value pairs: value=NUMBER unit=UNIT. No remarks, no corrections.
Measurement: value=30 unit=inHg
